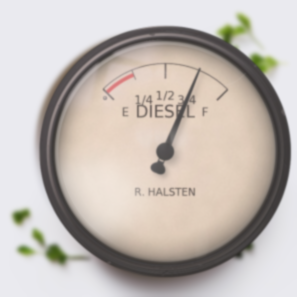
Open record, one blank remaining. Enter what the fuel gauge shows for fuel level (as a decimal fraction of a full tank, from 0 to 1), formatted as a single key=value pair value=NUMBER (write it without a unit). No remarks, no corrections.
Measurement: value=0.75
